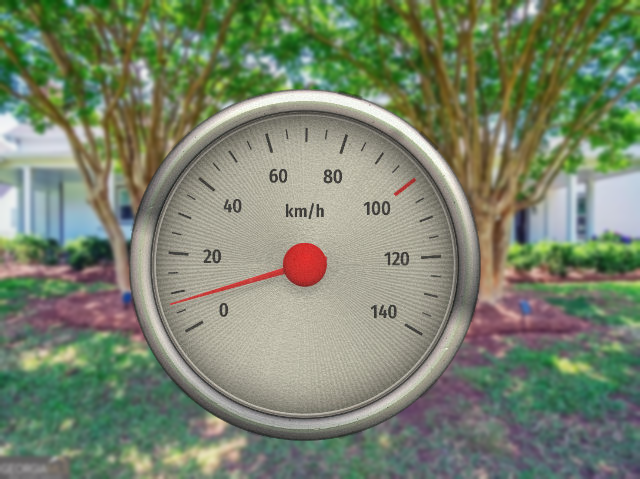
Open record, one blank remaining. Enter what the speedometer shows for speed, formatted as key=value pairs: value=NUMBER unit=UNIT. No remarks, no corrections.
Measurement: value=7.5 unit=km/h
